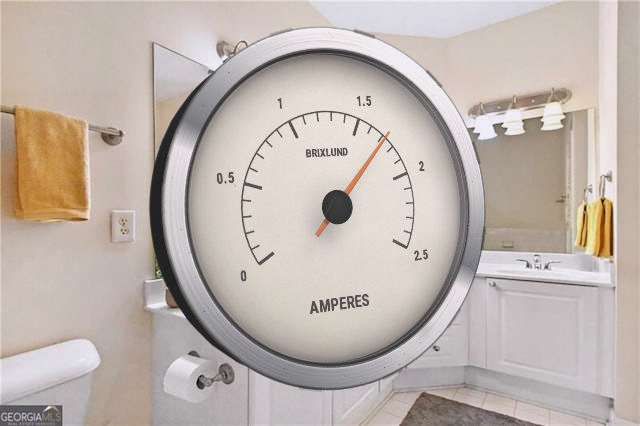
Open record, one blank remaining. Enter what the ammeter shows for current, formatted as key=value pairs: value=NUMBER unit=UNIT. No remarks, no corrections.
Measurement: value=1.7 unit=A
